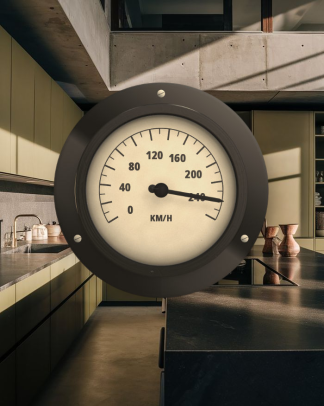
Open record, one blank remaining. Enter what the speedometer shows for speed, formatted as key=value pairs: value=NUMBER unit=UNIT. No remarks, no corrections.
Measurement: value=240 unit=km/h
